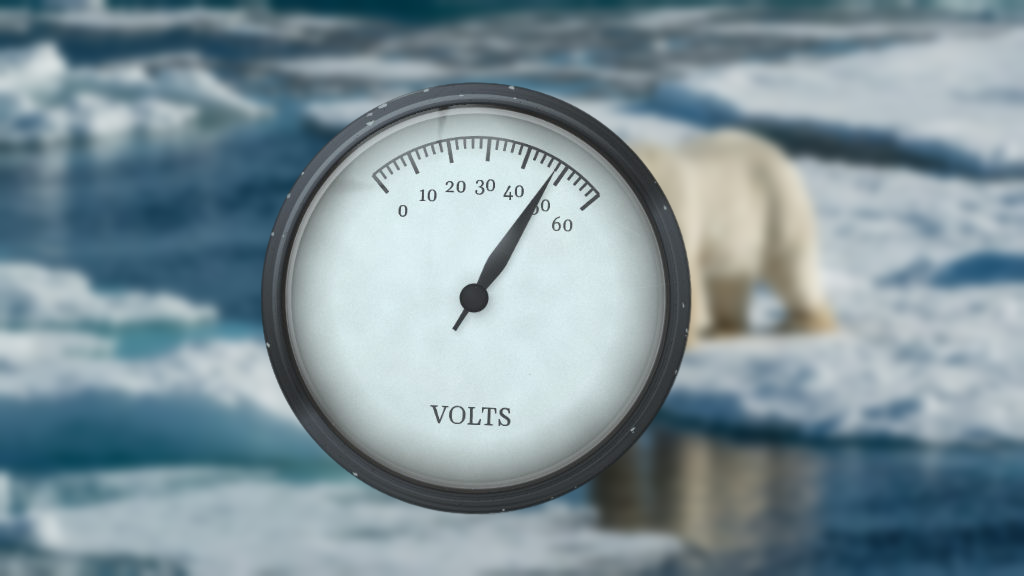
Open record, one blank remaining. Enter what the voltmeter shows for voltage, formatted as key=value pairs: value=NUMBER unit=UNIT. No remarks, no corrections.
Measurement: value=48 unit=V
